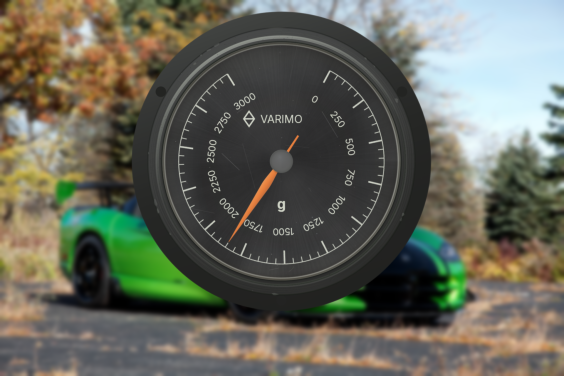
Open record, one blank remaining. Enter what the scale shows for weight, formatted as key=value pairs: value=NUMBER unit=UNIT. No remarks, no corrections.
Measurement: value=1850 unit=g
